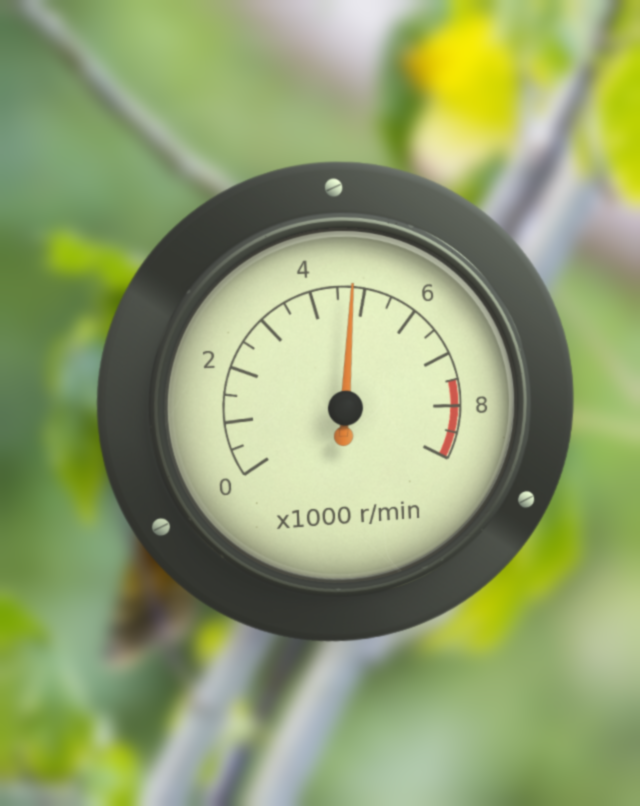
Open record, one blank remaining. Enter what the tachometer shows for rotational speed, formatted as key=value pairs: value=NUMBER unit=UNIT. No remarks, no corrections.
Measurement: value=4750 unit=rpm
